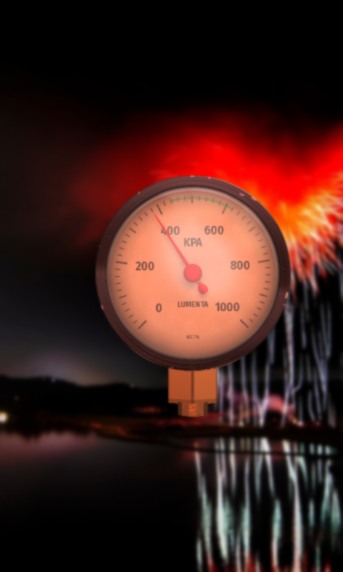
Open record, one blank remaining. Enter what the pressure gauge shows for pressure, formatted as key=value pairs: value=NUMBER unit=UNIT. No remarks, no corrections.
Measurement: value=380 unit=kPa
